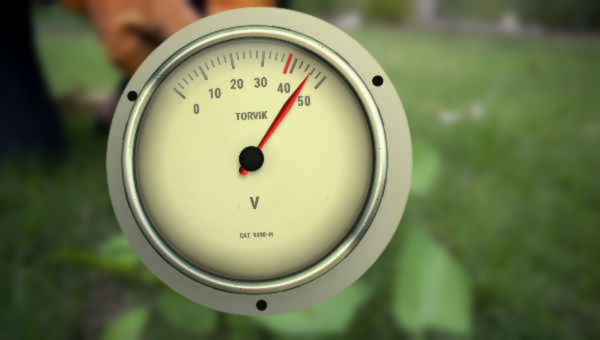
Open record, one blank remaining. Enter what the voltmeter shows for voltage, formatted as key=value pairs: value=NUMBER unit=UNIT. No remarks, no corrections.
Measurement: value=46 unit=V
